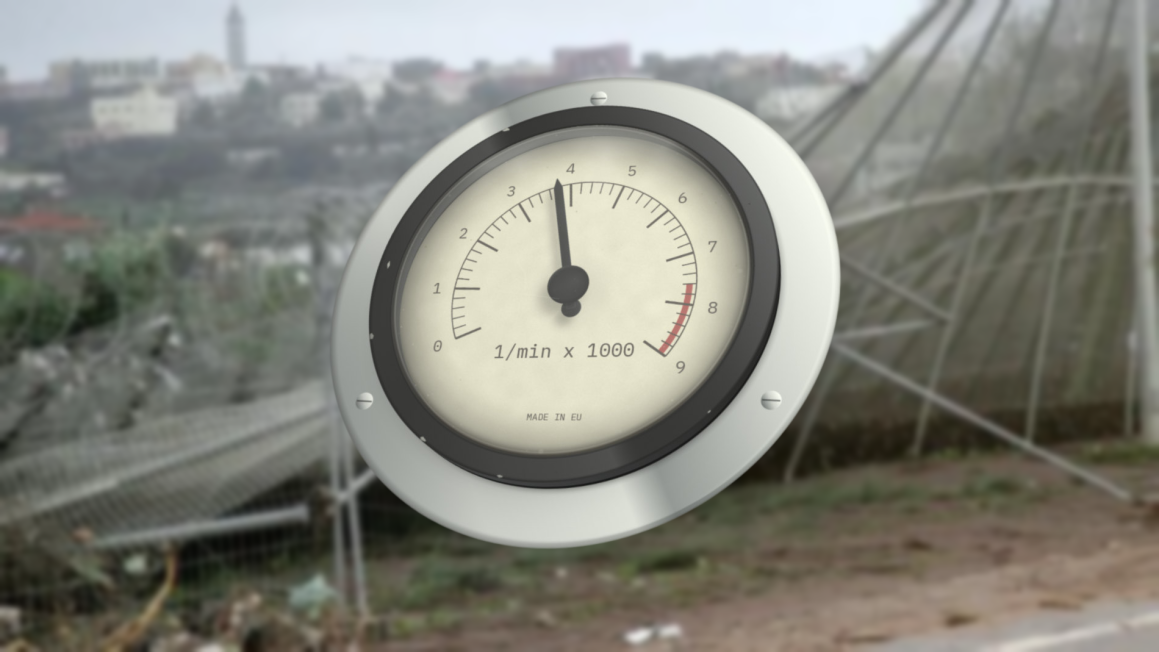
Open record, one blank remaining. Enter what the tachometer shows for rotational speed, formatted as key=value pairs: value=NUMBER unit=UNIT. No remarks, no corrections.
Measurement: value=3800 unit=rpm
